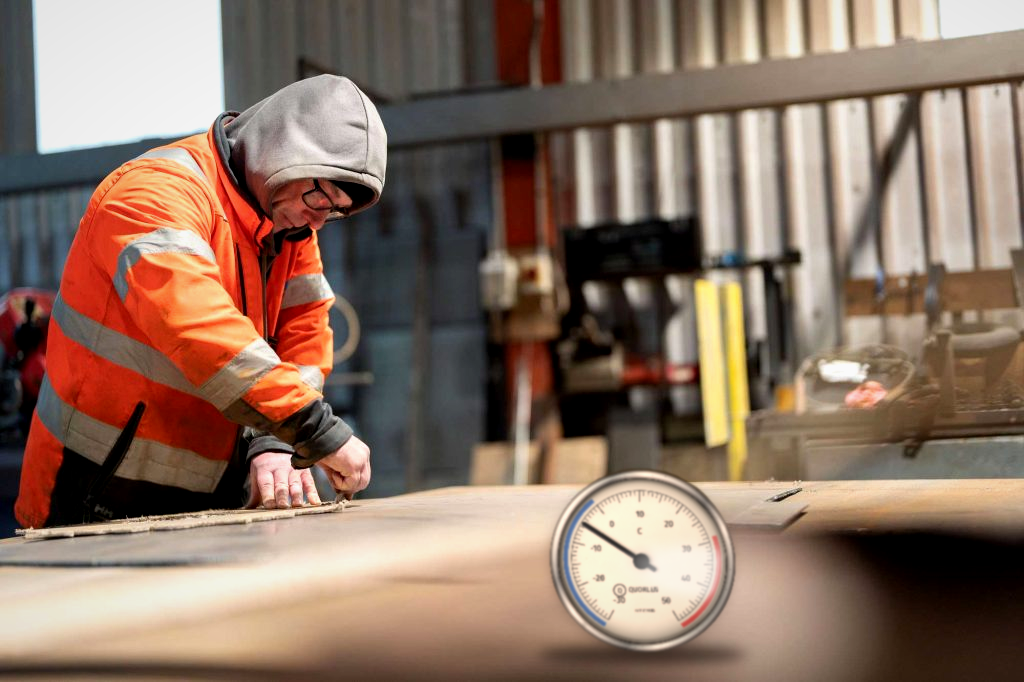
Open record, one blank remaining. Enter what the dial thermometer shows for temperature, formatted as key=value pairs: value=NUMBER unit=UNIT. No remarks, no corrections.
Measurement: value=-5 unit=°C
